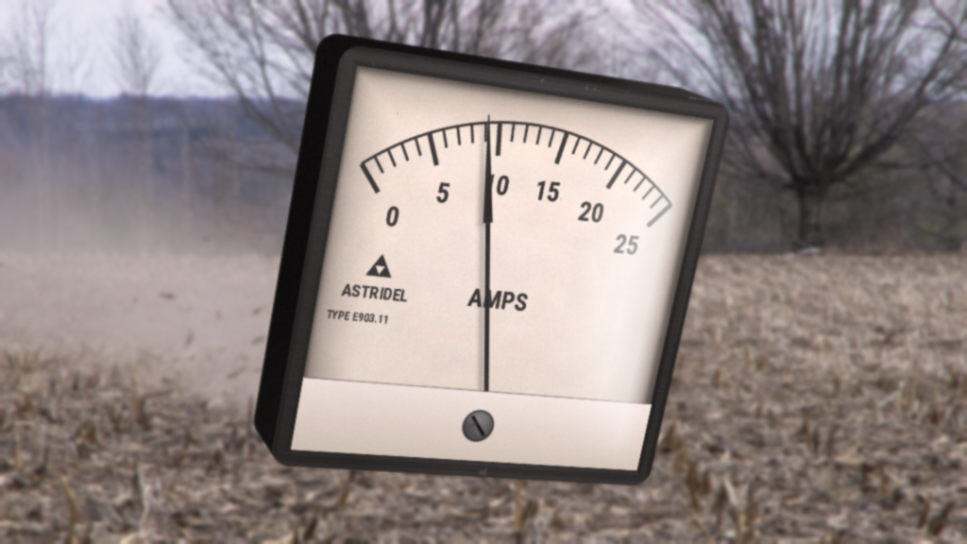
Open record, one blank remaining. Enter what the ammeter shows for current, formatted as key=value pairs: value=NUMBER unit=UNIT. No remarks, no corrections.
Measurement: value=9 unit=A
